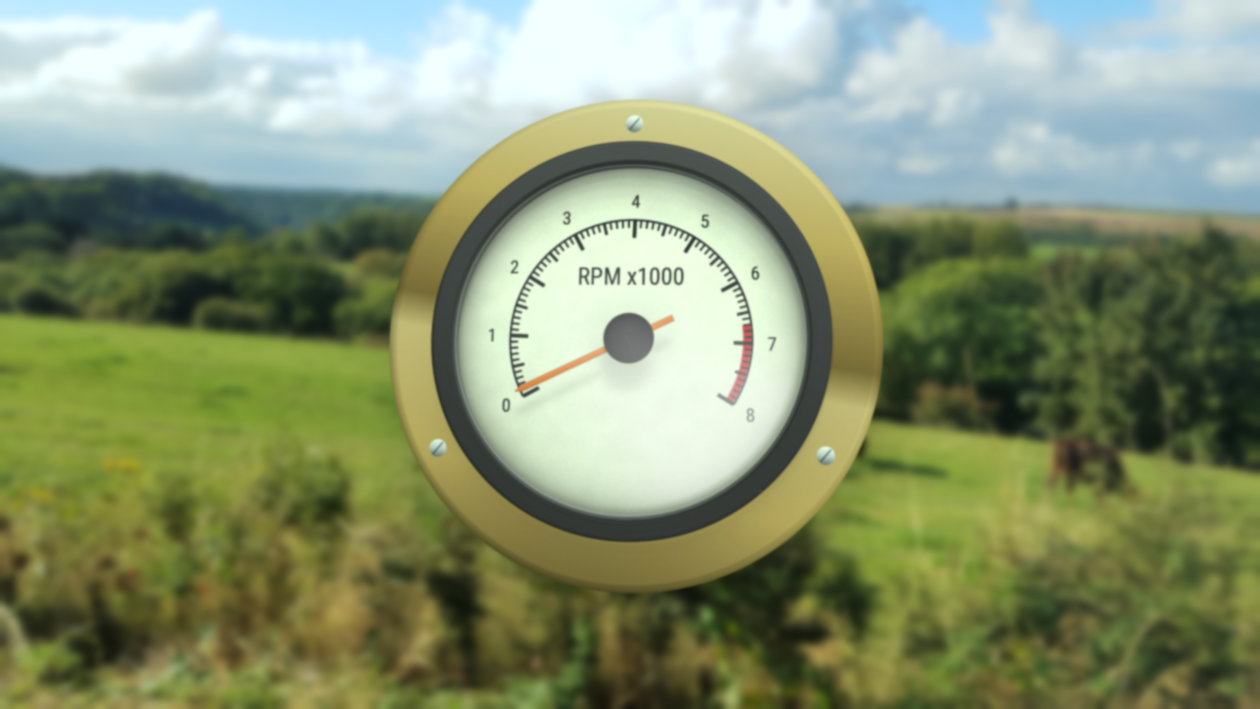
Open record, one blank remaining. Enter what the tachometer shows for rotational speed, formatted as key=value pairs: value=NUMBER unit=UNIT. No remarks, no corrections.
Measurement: value=100 unit=rpm
